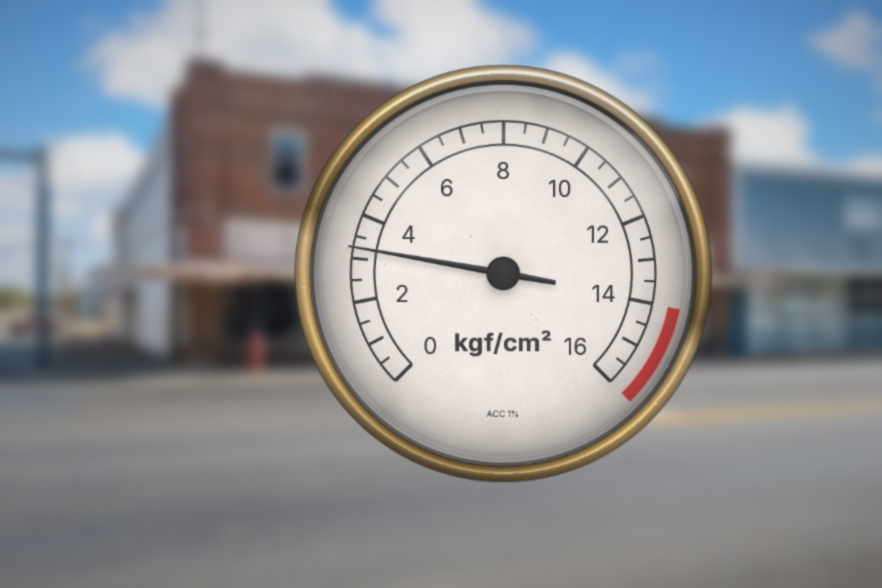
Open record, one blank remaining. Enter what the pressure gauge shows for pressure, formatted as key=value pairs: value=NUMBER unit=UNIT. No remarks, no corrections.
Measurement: value=3.25 unit=kg/cm²
